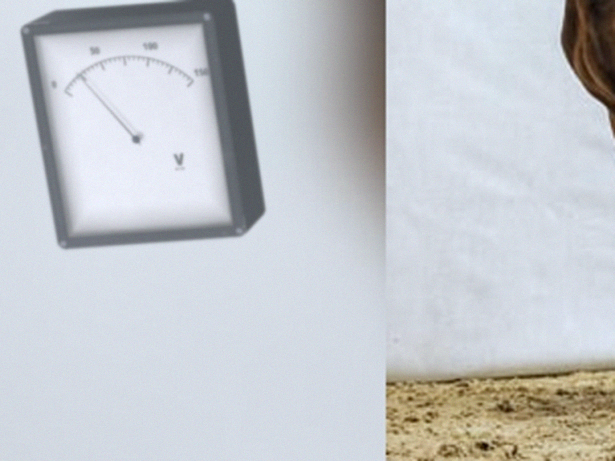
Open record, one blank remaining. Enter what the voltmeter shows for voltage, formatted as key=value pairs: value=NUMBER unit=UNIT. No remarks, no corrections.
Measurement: value=25 unit=V
